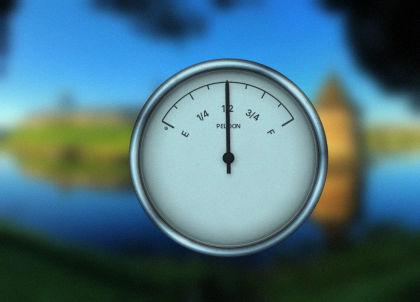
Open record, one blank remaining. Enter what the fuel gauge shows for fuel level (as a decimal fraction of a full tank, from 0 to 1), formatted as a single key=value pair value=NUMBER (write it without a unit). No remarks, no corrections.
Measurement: value=0.5
